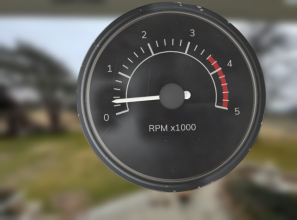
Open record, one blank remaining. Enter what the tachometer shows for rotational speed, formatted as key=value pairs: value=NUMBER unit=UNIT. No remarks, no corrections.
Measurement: value=300 unit=rpm
